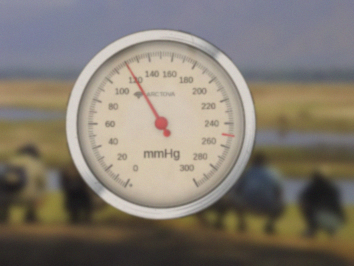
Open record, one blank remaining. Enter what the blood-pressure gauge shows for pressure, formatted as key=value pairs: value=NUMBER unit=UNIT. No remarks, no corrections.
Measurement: value=120 unit=mmHg
